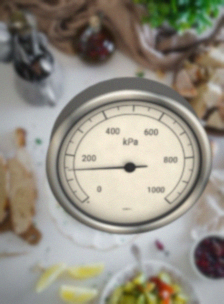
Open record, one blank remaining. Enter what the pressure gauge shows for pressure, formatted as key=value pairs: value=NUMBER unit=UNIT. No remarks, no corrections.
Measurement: value=150 unit=kPa
